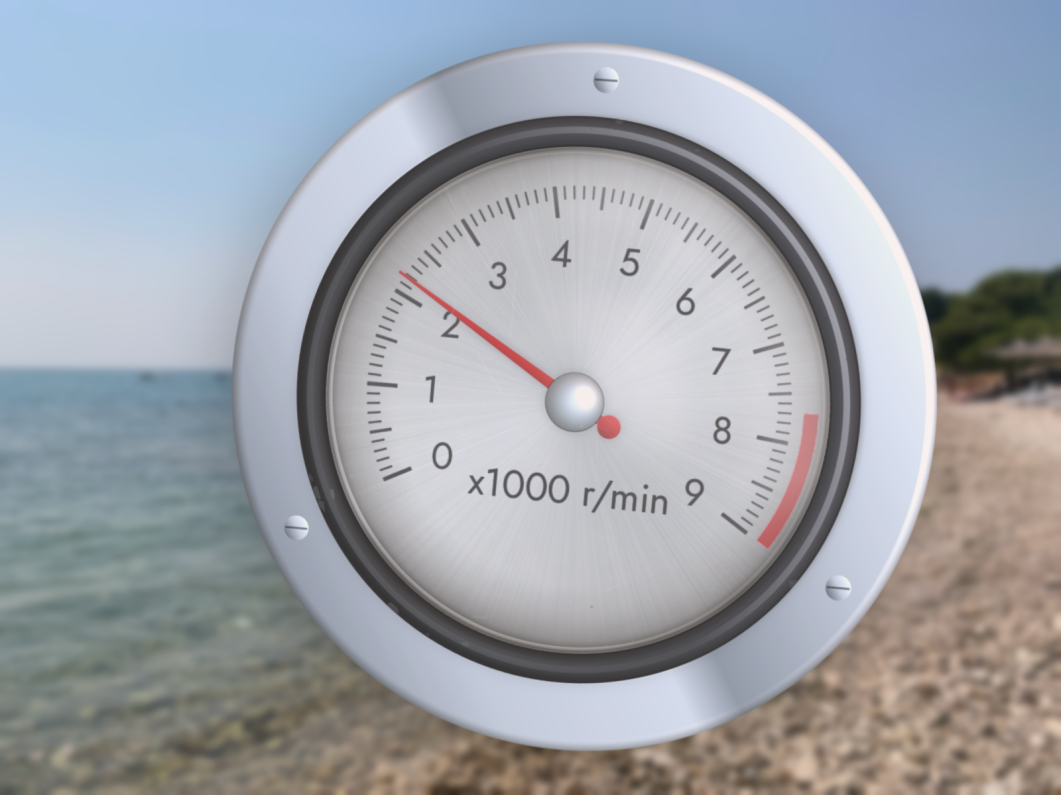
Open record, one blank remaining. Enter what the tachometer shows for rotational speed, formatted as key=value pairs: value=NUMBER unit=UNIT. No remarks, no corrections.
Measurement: value=2200 unit=rpm
